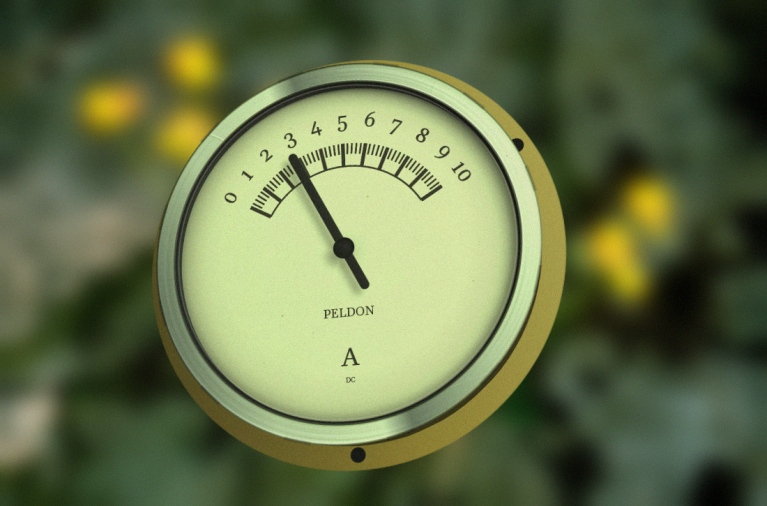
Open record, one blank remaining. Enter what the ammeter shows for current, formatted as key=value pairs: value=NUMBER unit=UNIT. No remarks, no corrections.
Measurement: value=2.8 unit=A
